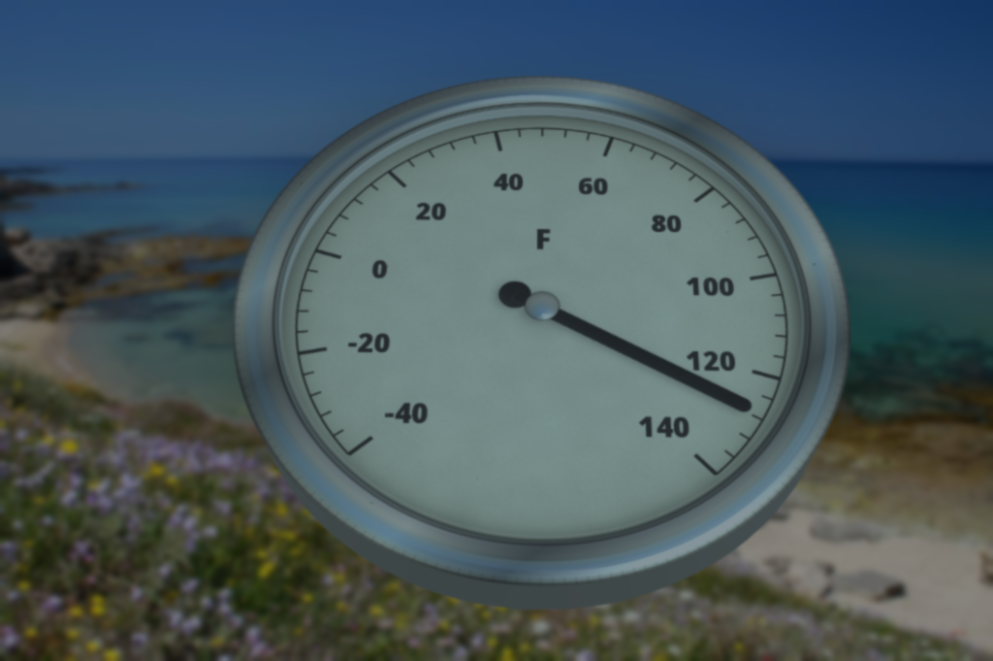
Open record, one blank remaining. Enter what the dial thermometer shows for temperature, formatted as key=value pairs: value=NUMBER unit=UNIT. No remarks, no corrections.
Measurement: value=128 unit=°F
